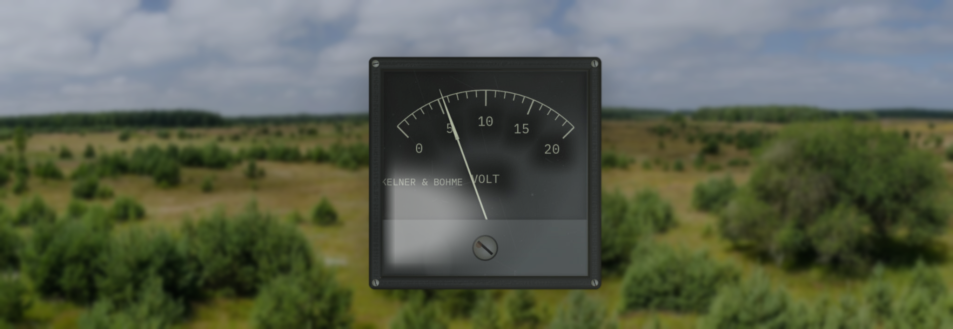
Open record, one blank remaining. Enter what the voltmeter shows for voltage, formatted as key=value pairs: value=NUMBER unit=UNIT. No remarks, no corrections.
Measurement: value=5.5 unit=V
